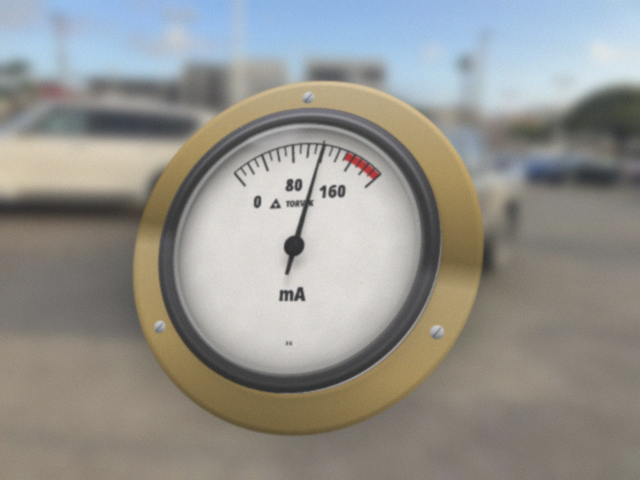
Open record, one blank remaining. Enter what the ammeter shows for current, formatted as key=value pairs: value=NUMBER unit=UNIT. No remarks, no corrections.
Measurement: value=120 unit=mA
